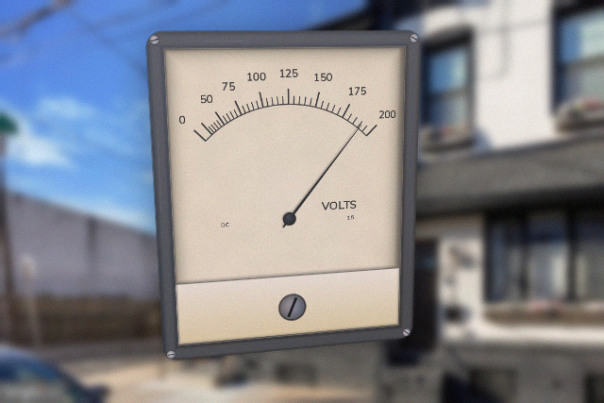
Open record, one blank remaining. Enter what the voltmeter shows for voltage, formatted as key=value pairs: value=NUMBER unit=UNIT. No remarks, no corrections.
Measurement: value=190 unit=V
